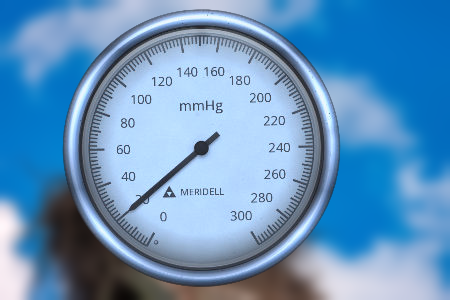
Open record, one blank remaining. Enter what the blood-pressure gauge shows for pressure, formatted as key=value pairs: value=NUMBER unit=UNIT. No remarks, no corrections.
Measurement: value=20 unit=mmHg
